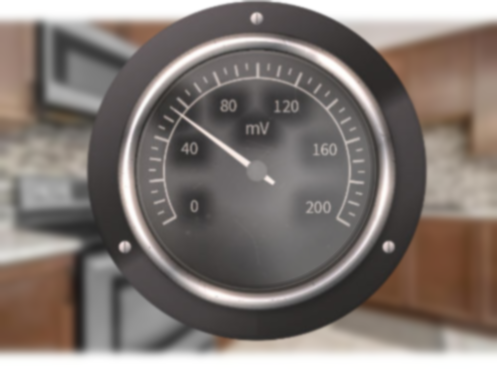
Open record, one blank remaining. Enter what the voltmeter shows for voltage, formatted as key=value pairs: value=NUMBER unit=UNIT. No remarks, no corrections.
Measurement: value=55 unit=mV
